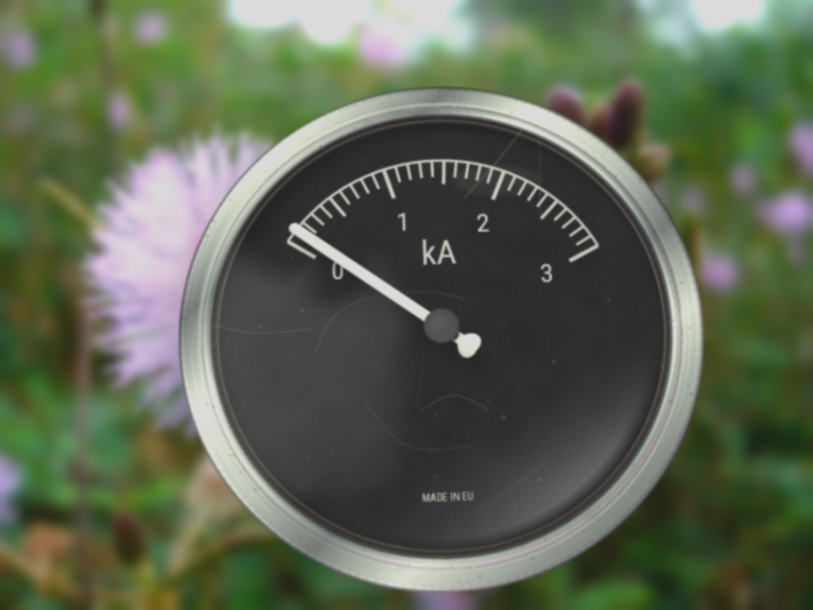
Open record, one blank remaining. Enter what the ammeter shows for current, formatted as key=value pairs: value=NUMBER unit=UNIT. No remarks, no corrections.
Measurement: value=0.1 unit=kA
